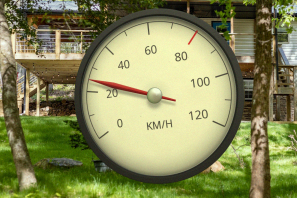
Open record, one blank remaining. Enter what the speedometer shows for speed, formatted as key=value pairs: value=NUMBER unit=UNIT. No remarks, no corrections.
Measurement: value=25 unit=km/h
